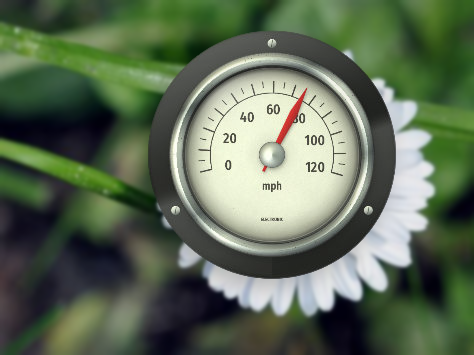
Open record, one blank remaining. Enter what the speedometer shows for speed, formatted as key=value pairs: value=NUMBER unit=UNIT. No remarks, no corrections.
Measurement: value=75 unit=mph
